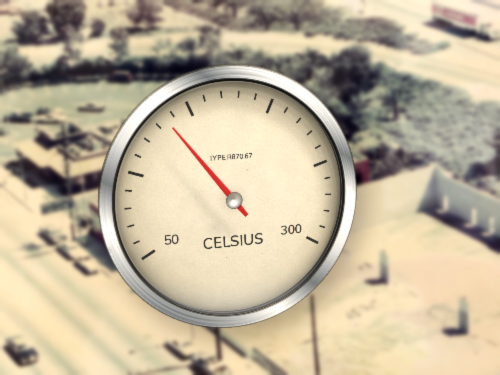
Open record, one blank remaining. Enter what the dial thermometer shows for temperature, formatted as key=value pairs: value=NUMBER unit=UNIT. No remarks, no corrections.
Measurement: value=135 unit=°C
